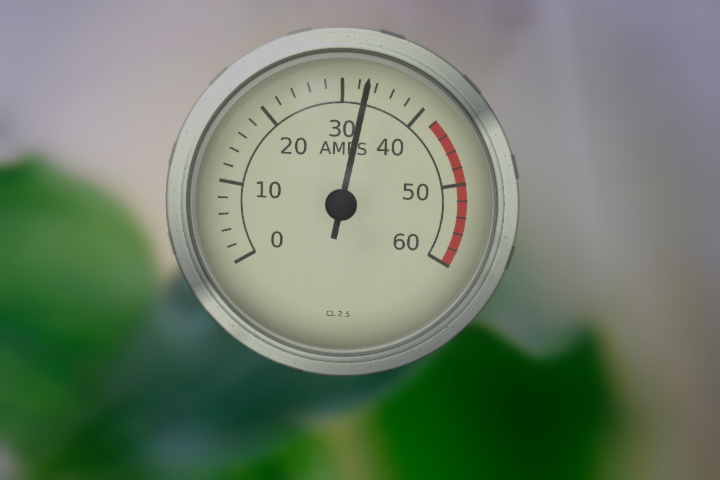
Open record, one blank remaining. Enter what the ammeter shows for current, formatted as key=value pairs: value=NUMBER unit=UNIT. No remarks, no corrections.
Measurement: value=33 unit=A
